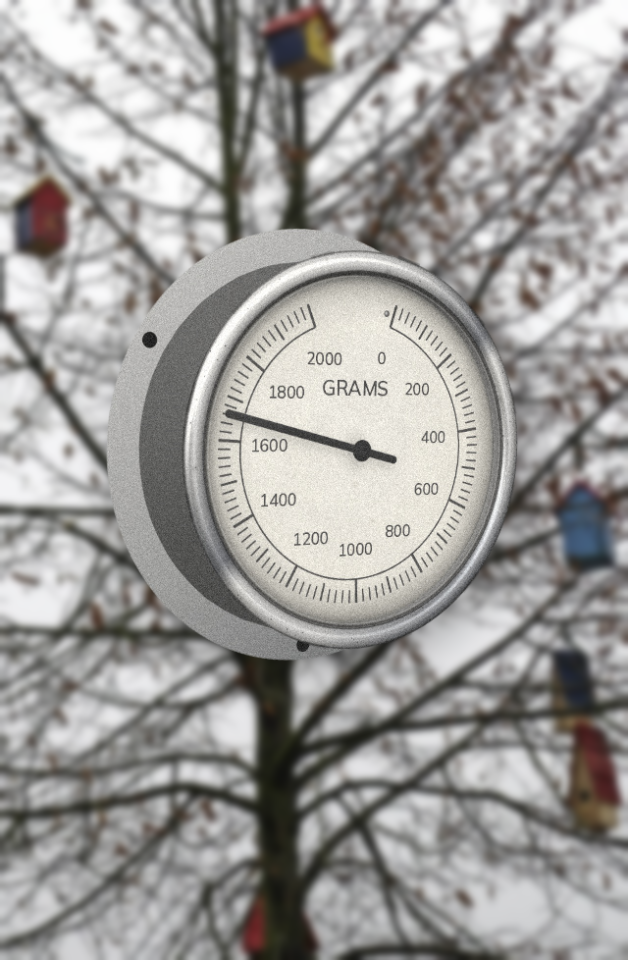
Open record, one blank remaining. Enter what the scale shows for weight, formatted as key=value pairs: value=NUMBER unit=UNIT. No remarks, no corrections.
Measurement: value=1660 unit=g
